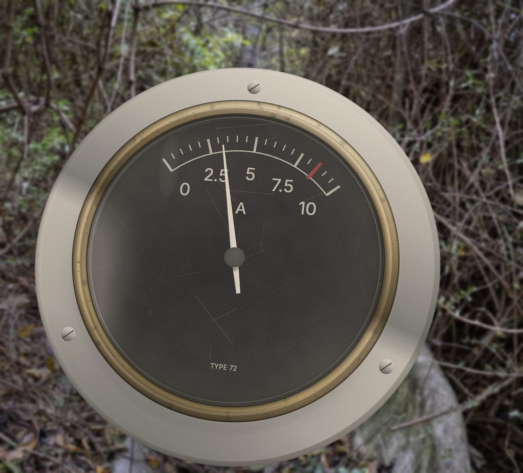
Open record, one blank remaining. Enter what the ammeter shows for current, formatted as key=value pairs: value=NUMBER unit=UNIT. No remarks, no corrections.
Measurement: value=3.25 unit=A
